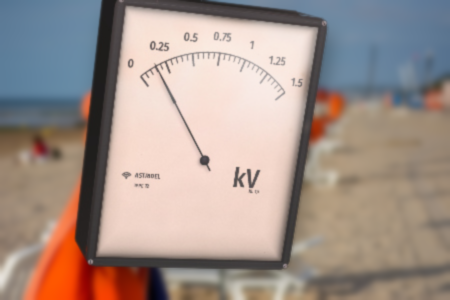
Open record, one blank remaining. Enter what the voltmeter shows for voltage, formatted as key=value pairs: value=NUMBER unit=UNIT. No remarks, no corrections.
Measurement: value=0.15 unit=kV
